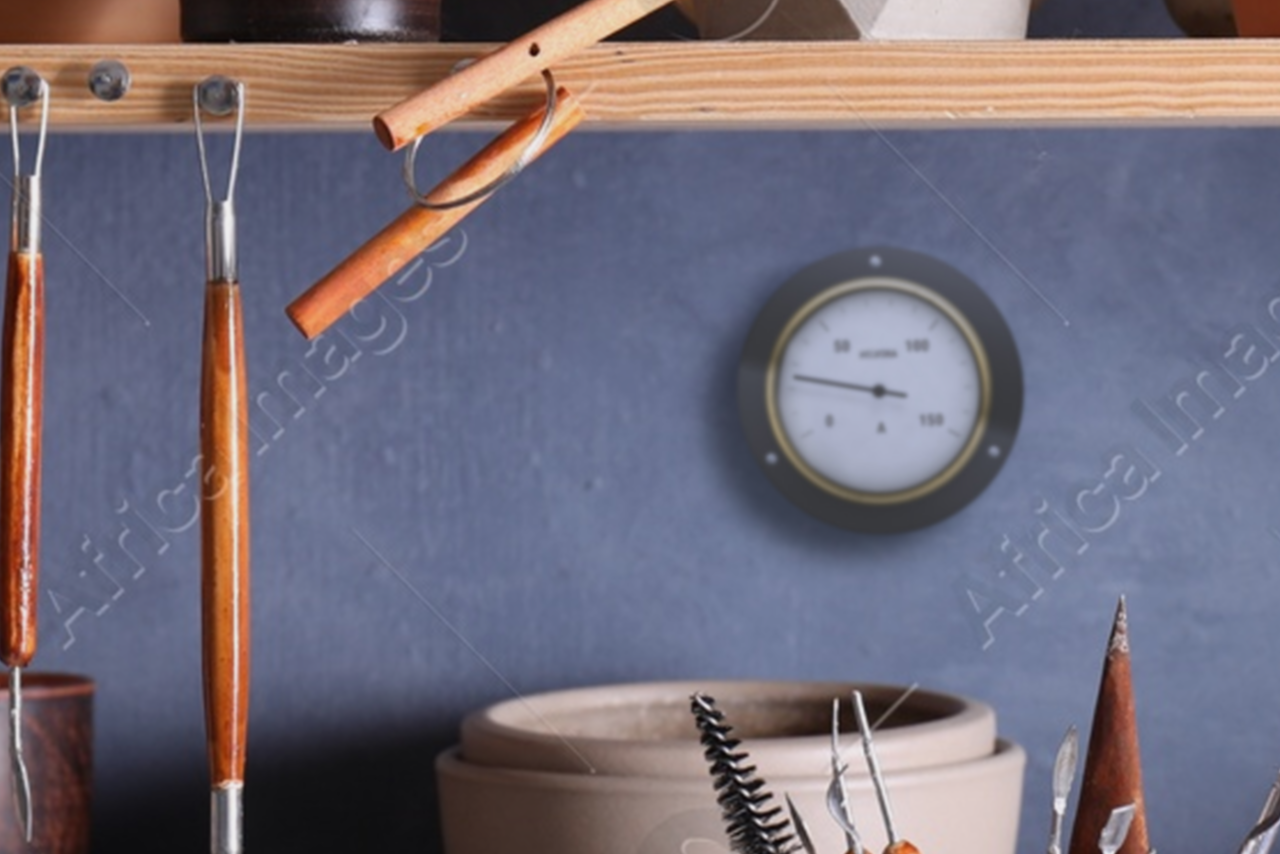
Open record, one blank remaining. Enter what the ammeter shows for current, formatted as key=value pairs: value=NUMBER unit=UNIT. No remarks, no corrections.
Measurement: value=25 unit=A
